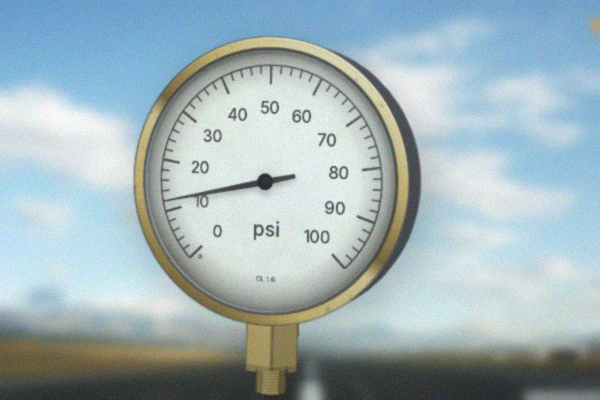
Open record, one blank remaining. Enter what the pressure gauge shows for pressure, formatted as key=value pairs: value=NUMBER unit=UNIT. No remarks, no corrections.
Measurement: value=12 unit=psi
